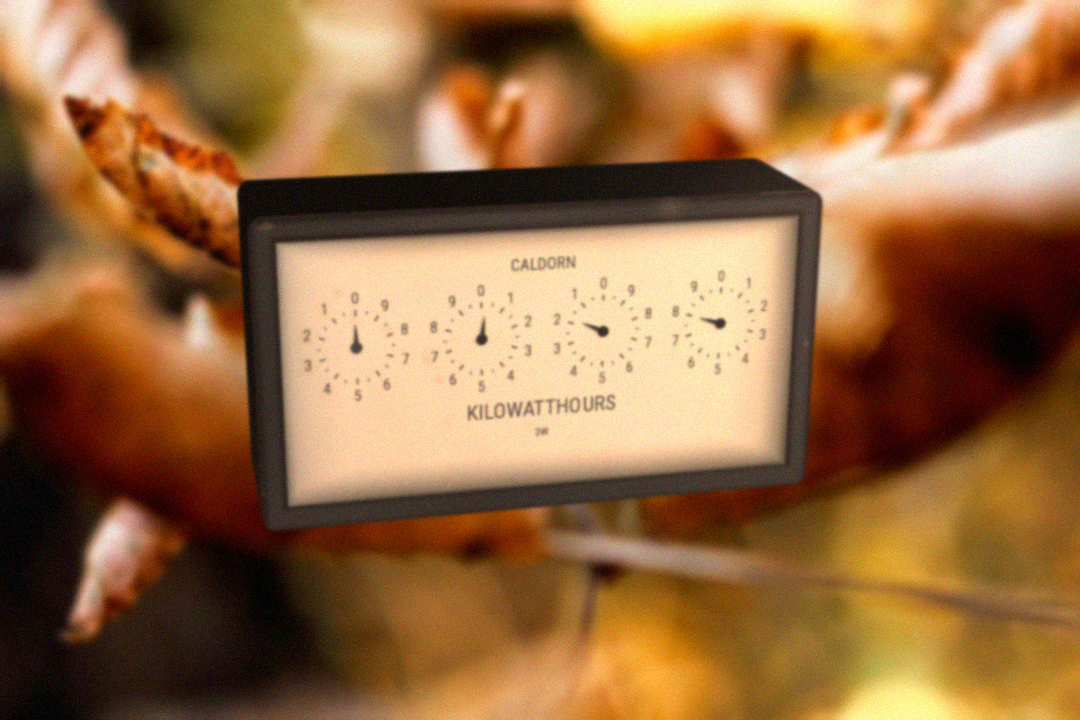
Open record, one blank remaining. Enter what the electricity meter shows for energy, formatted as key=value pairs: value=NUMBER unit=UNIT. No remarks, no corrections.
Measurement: value=18 unit=kWh
